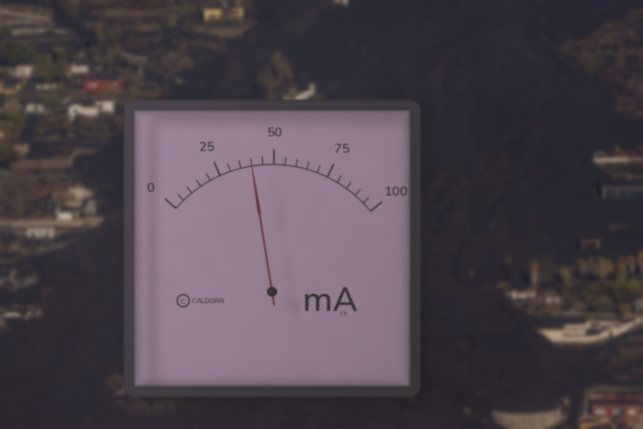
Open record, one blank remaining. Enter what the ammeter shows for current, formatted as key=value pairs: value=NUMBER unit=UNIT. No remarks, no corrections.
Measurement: value=40 unit=mA
